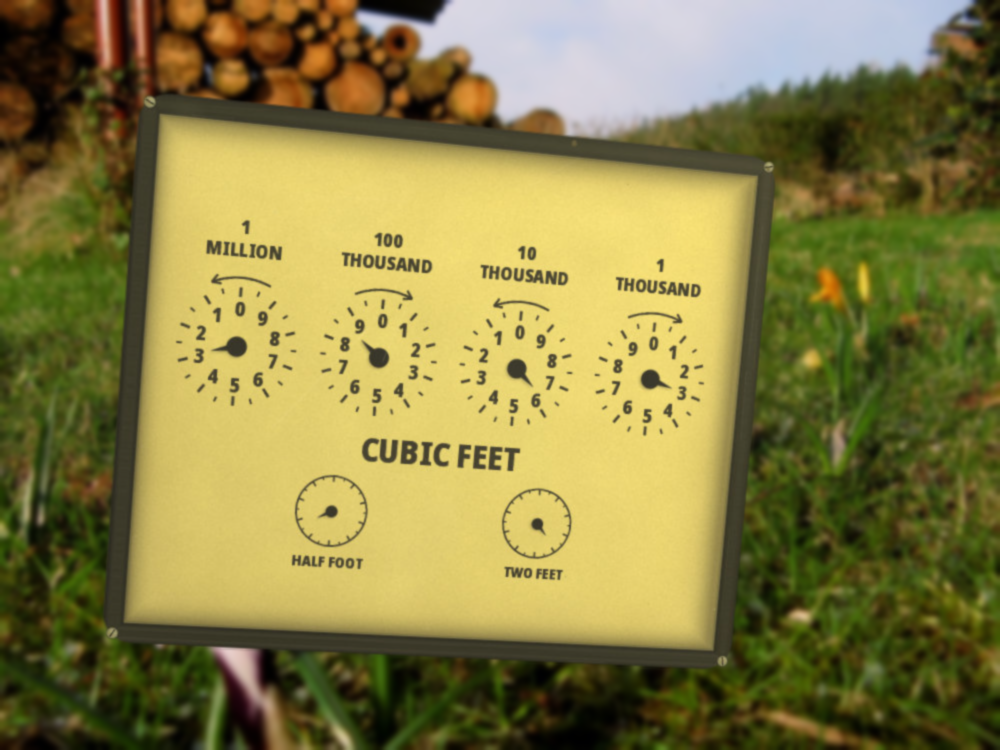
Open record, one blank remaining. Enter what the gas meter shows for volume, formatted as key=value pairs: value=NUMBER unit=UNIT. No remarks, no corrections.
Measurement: value=286300 unit=ft³
